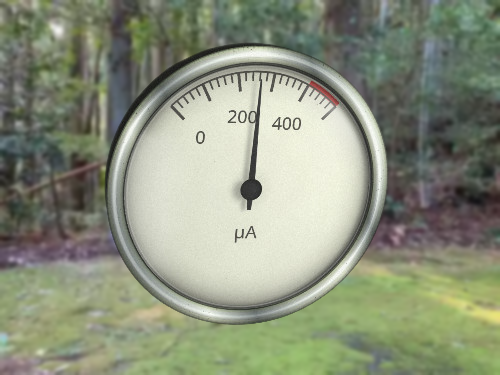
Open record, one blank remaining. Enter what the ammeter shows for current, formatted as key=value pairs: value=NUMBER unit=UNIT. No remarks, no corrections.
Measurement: value=260 unit=µA
